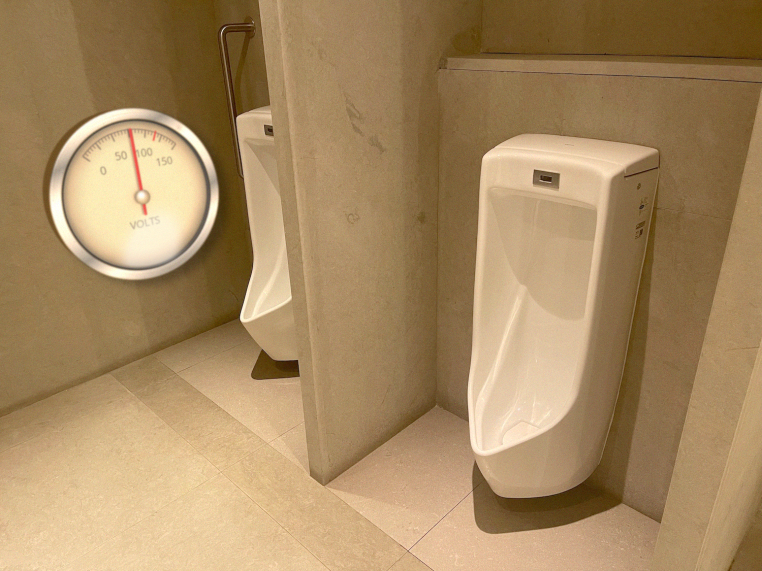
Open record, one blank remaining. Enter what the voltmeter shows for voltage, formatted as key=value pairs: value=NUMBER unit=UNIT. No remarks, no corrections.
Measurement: value=75 unit=V
